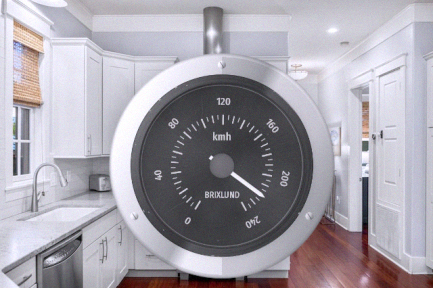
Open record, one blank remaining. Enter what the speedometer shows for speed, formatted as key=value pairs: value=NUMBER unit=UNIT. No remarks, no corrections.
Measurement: value=220 unit=km/h
